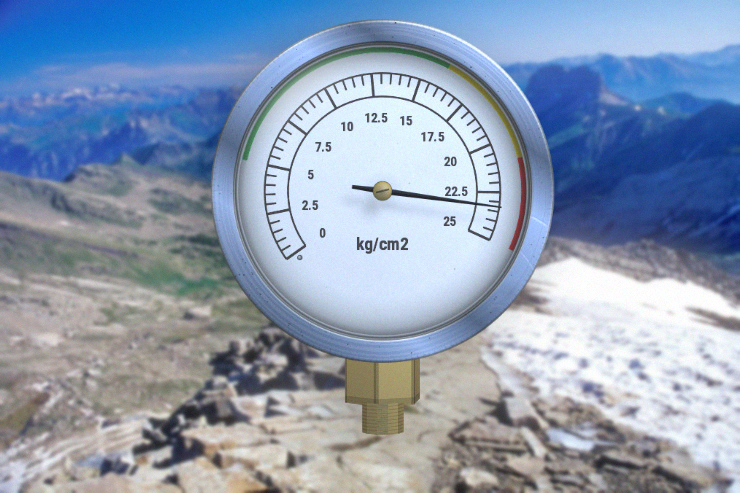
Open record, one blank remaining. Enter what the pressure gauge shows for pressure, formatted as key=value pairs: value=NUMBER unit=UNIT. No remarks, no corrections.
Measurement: value=23.25 unit=kg/cm²
